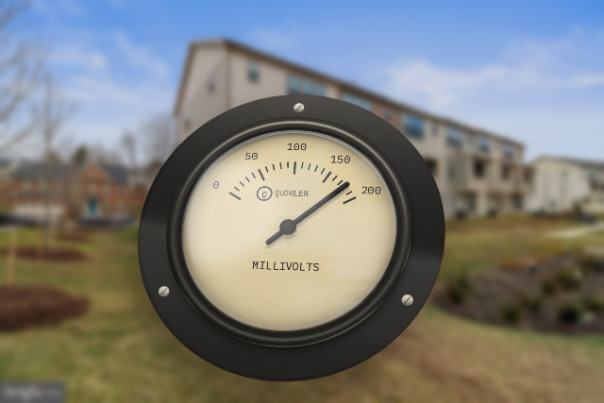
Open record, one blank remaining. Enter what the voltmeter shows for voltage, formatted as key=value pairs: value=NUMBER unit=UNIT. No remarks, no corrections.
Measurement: value=180 unit=mV
